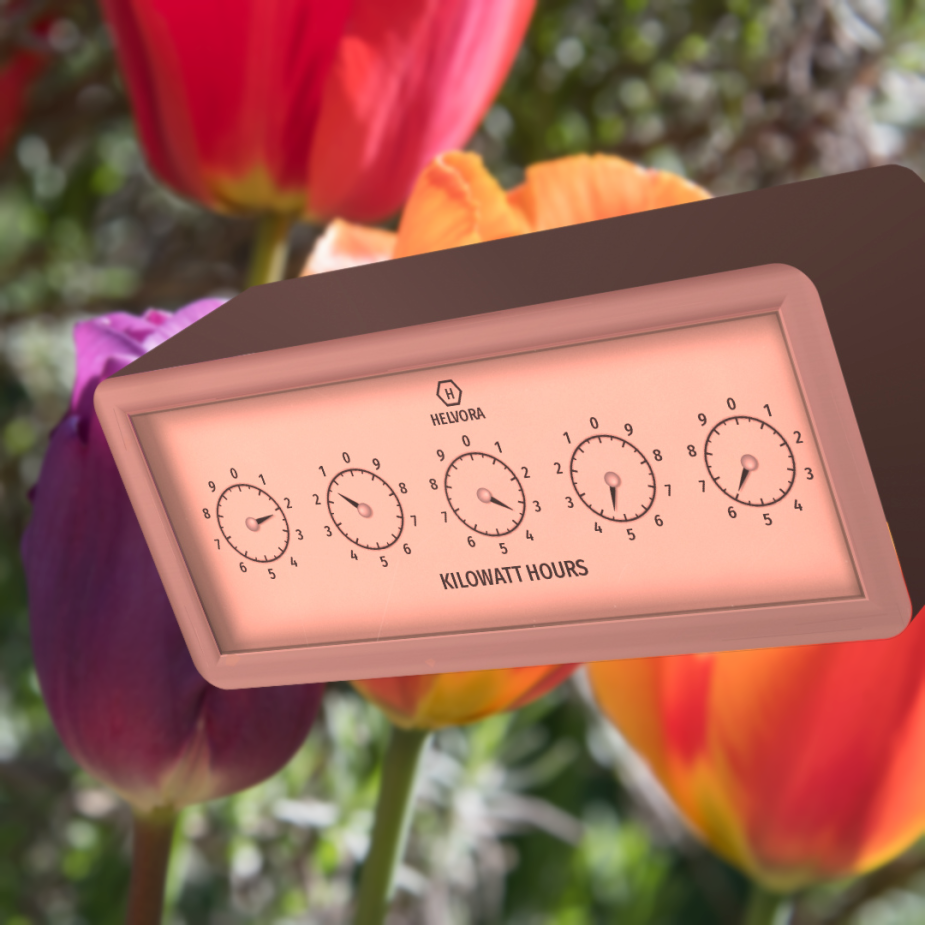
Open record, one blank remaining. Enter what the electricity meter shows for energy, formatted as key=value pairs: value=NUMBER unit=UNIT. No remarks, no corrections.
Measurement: value=21346 unit=kWh
